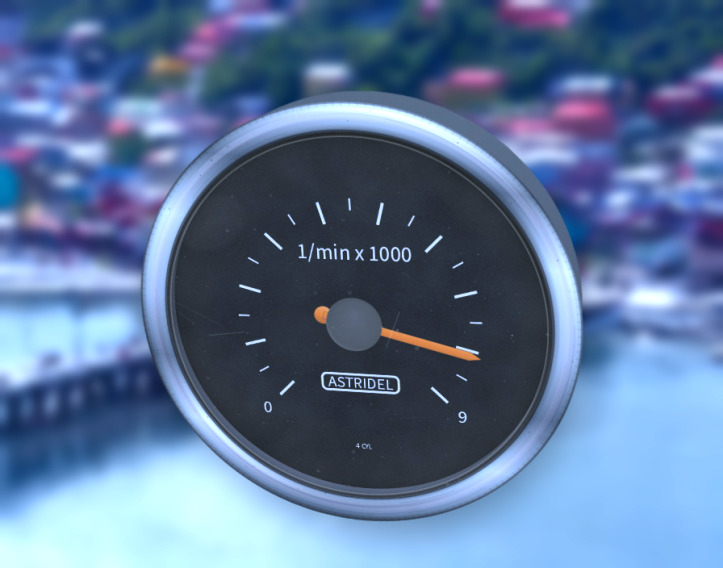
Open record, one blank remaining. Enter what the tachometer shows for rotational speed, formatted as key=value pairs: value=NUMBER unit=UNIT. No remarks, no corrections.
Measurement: value=8000 unit=rpm
